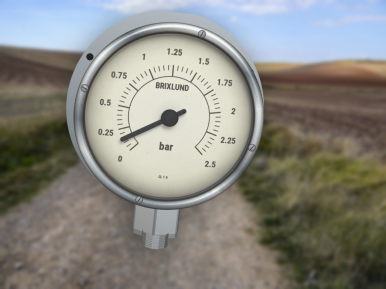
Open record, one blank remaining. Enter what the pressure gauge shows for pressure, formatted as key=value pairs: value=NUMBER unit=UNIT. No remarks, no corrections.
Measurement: value=0.15 unit=bar
